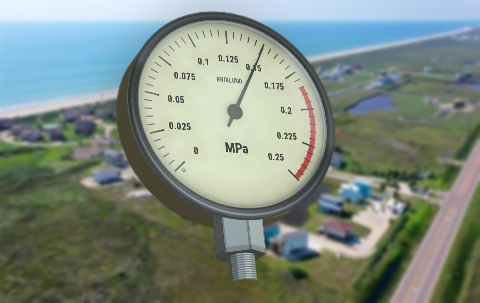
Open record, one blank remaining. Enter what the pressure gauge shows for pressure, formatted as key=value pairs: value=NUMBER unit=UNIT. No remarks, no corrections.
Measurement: value=0.15 unit=MPa
